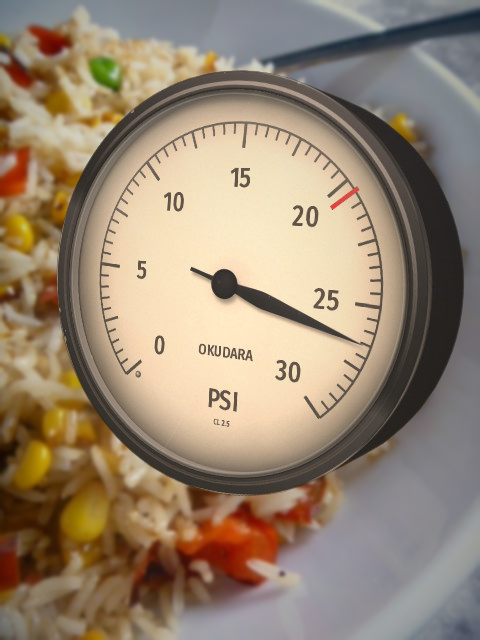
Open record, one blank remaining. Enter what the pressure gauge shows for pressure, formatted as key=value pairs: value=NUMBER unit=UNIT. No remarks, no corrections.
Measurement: value=26.5 unit=psi
